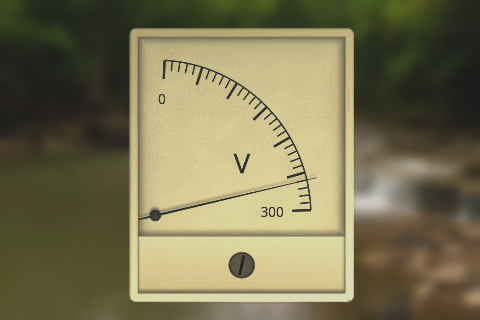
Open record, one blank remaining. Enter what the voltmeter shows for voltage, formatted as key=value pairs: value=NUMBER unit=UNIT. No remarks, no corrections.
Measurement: value=260 unit=V
